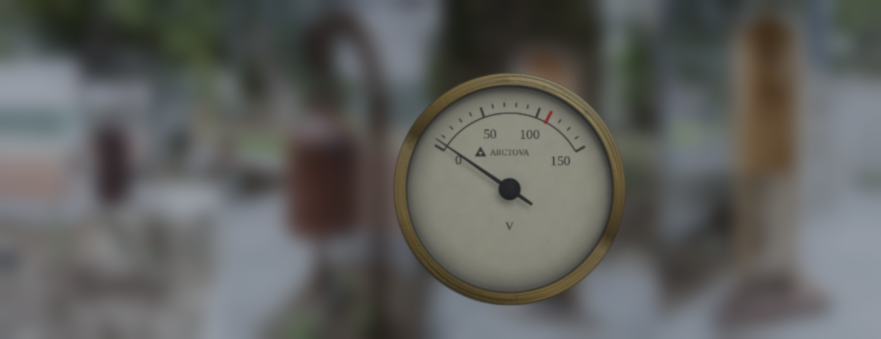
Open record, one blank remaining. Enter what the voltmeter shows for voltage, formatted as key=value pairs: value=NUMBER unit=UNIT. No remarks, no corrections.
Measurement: value=5 unit=V
